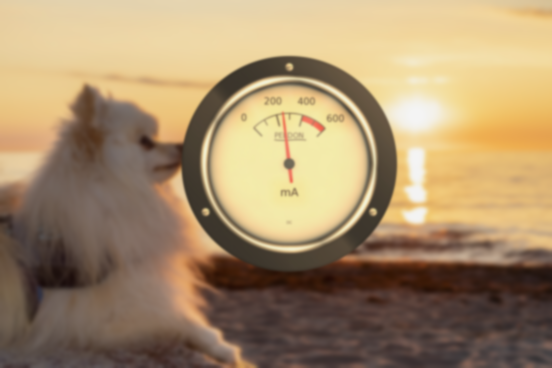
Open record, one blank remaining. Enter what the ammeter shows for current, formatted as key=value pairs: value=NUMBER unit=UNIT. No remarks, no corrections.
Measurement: value=250 unit=mA
